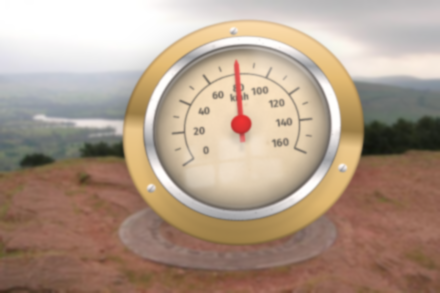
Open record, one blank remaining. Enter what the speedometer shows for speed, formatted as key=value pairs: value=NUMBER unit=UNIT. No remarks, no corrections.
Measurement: value=80 unit=km/h
